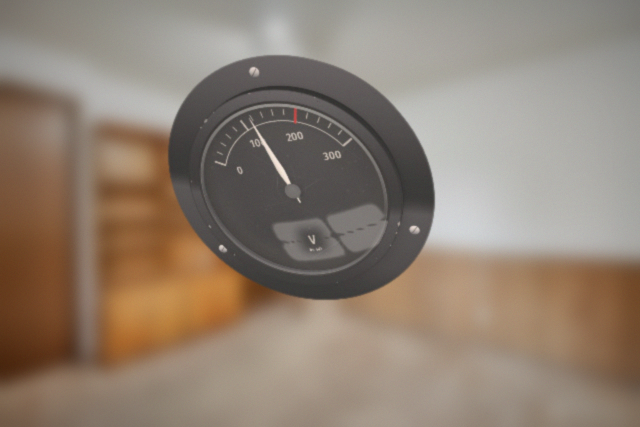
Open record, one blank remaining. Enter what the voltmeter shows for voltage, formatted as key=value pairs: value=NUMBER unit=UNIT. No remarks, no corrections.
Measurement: value=120 unit=V
